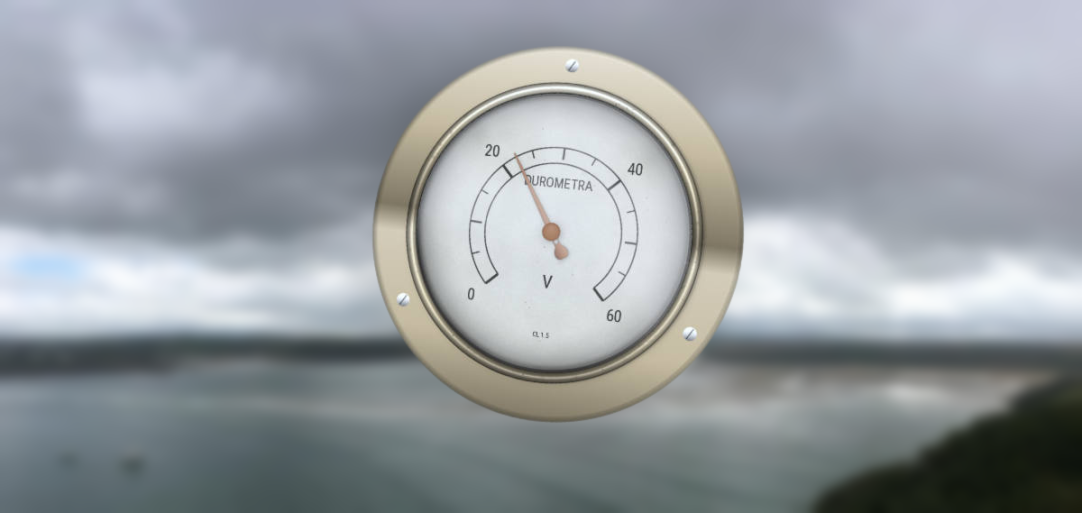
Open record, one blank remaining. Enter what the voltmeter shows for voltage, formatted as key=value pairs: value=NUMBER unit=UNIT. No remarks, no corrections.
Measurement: value=22.5 unit=V
